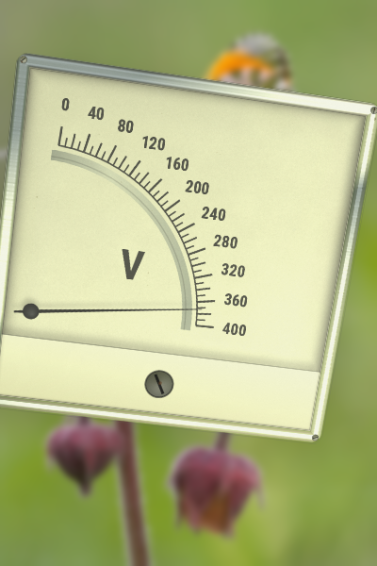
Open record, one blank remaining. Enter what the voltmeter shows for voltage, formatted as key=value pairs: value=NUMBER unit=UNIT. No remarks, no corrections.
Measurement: value=370 unit=V
